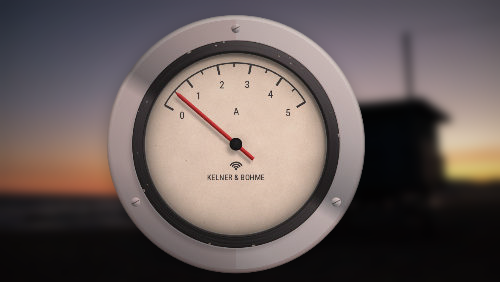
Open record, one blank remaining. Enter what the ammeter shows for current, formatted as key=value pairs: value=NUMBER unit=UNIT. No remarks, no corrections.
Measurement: value=0.5 unit=A
